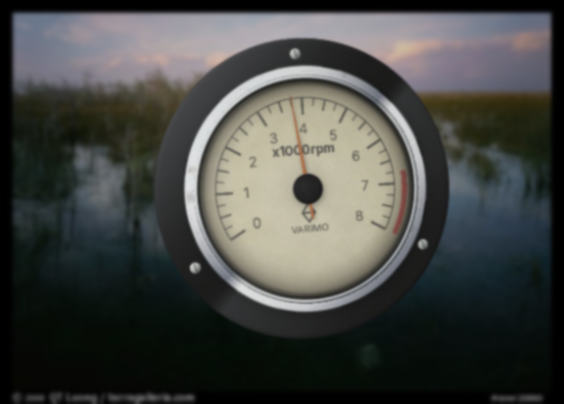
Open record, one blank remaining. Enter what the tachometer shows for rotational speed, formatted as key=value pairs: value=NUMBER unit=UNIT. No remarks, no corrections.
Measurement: value=3750 unit=rpm
